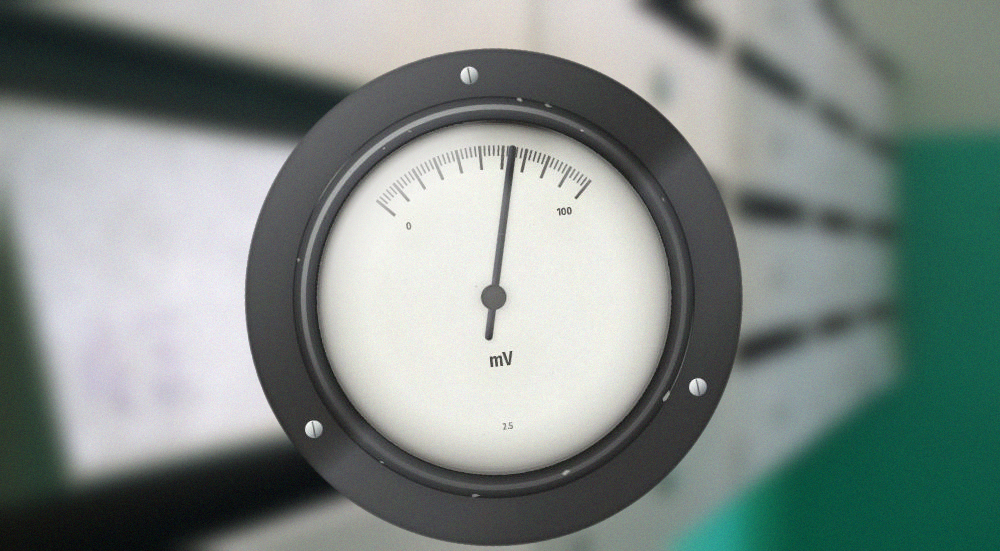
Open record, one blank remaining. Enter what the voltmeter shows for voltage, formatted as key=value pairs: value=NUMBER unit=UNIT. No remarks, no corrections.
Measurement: value=64 unit=mV
